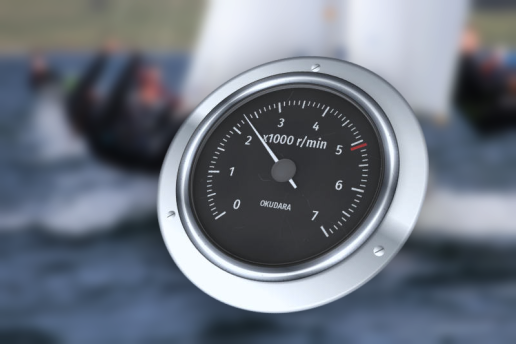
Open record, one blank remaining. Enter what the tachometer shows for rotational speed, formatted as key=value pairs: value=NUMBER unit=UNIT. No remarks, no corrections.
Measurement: value=2300 unit=rpm
